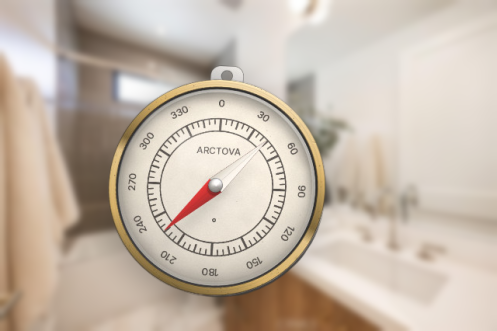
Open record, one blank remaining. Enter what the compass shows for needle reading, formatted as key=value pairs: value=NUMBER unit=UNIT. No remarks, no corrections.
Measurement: value=225 unit=°
